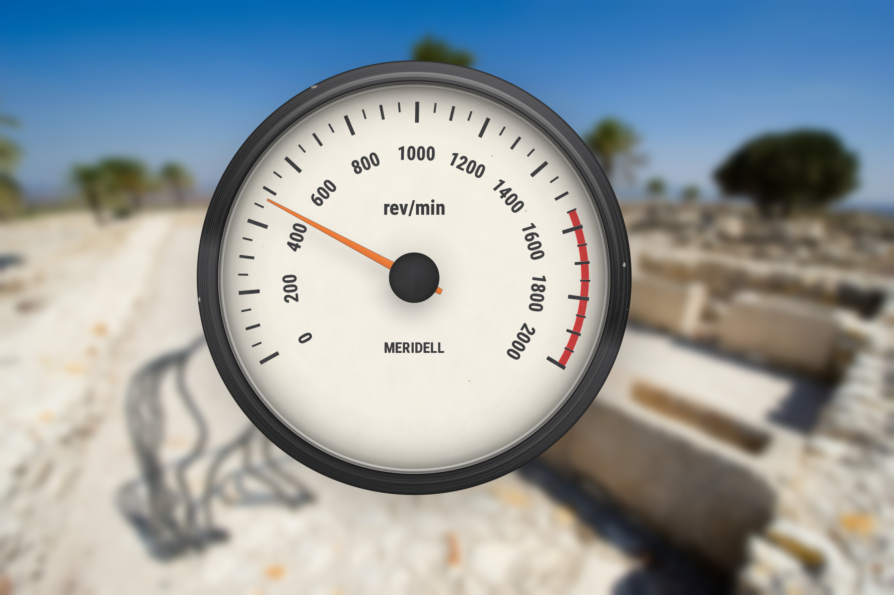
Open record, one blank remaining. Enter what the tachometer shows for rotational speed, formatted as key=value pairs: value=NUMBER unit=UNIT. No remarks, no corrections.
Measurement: value=475 unit=rpm
